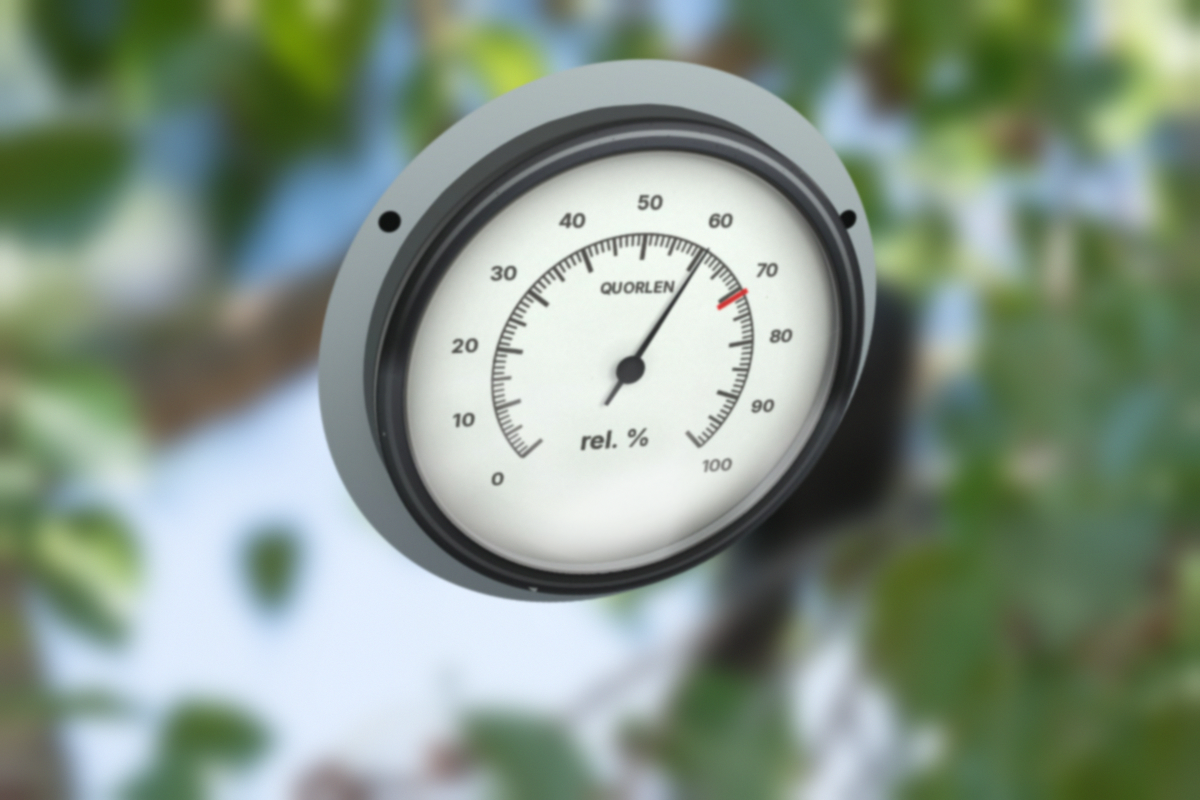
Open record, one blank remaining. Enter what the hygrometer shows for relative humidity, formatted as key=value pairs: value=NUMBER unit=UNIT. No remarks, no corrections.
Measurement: value=60 unit=%
